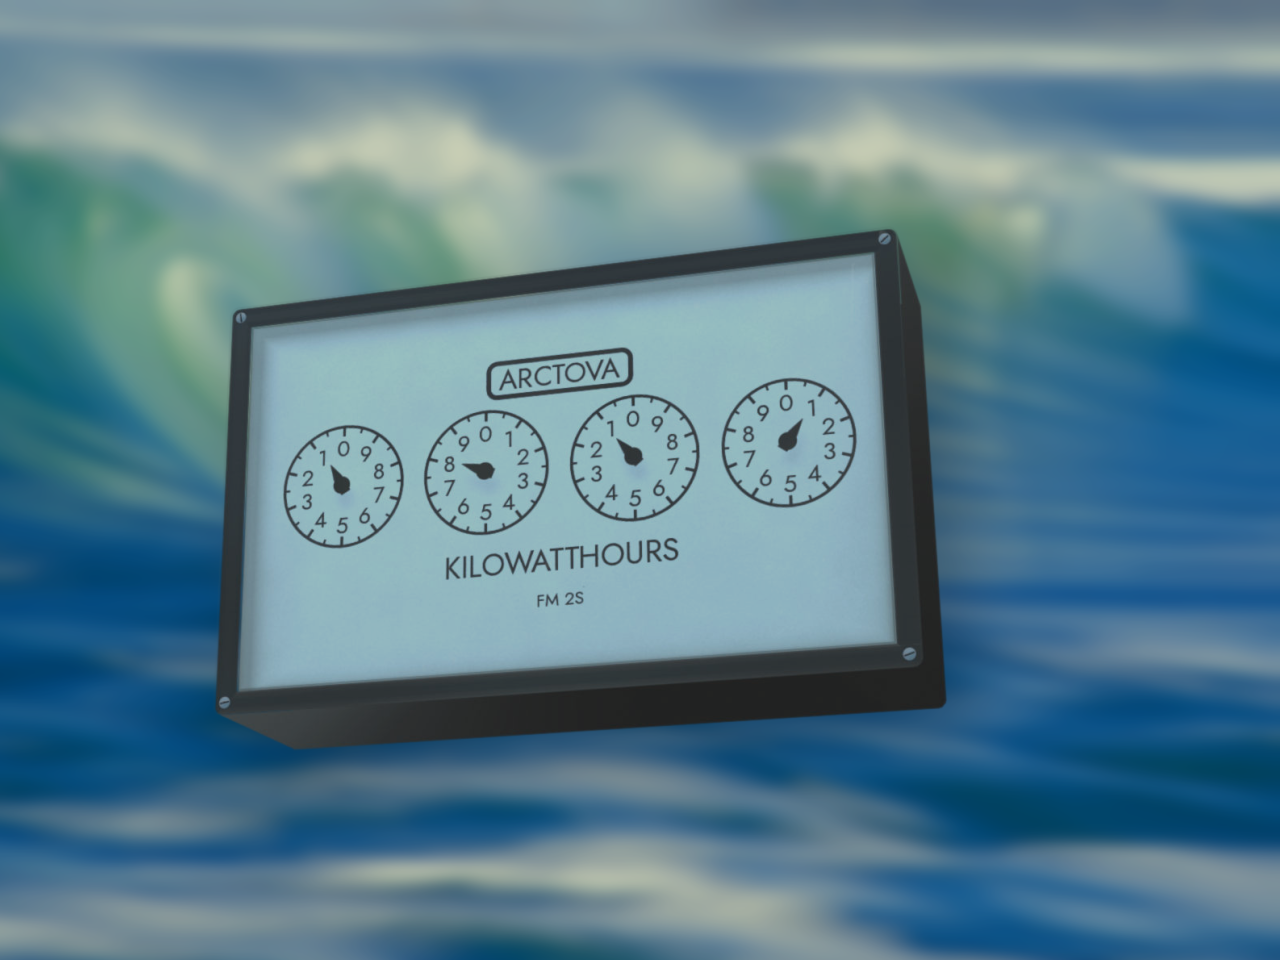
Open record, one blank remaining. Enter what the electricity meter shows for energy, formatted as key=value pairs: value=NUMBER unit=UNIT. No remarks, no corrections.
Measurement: value=811 unit=kWh
